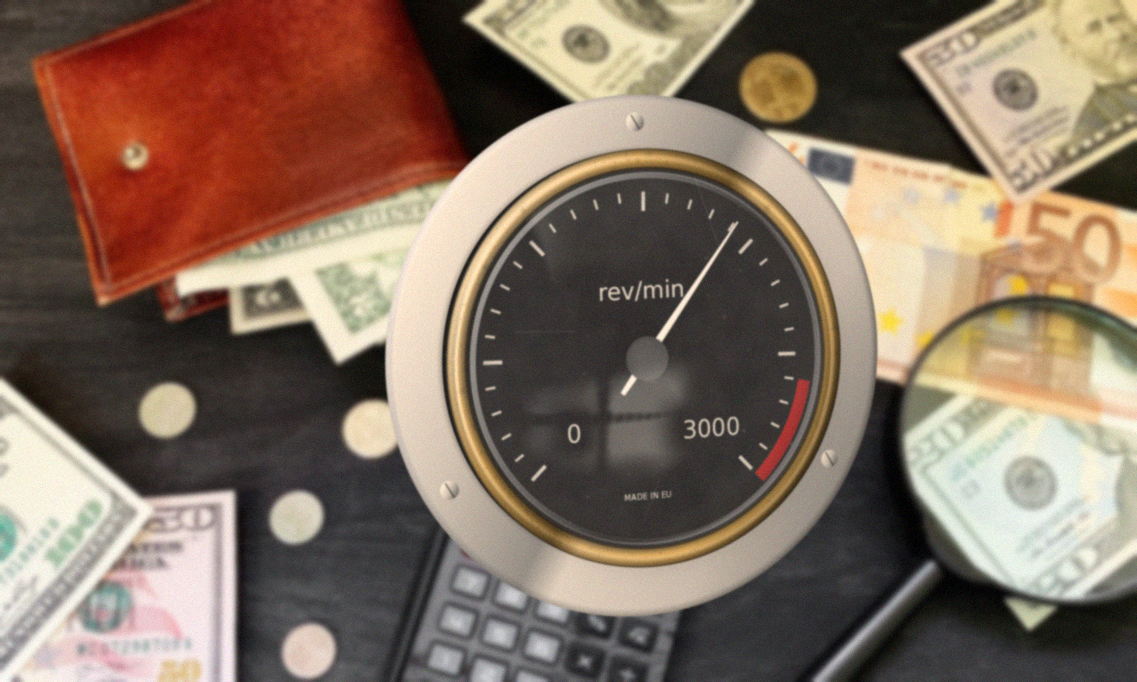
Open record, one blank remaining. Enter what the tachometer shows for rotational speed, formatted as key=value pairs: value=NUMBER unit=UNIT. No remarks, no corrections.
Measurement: value=1900 unit=rpm
